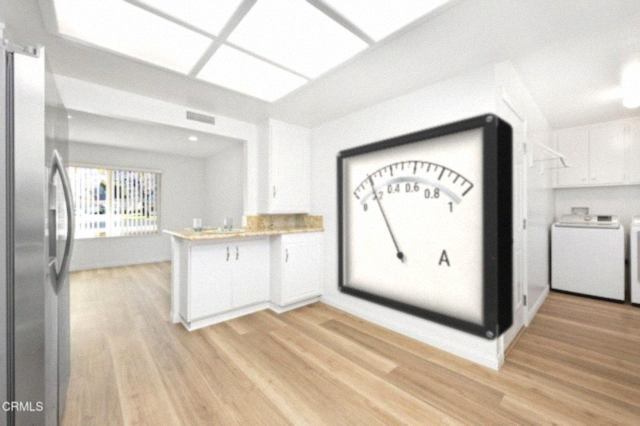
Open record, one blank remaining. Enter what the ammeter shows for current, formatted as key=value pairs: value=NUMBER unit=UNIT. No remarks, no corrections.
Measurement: value=0.2 unit=A
